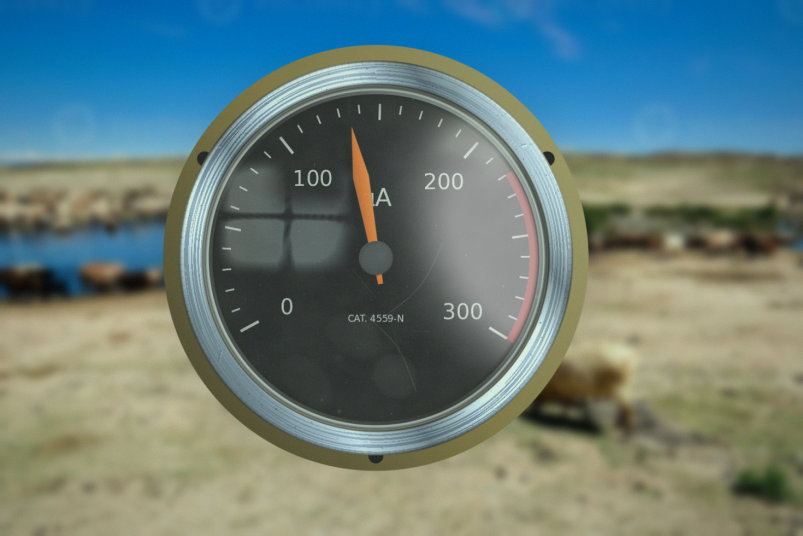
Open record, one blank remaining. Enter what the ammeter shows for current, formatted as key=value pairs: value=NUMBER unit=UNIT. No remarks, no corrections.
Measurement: value=135 unit=µA
